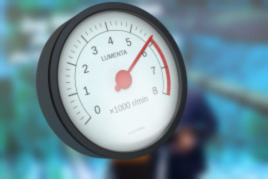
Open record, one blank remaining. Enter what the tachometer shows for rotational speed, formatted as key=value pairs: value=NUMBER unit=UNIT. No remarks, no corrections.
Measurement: value=5800 unit=rpm
